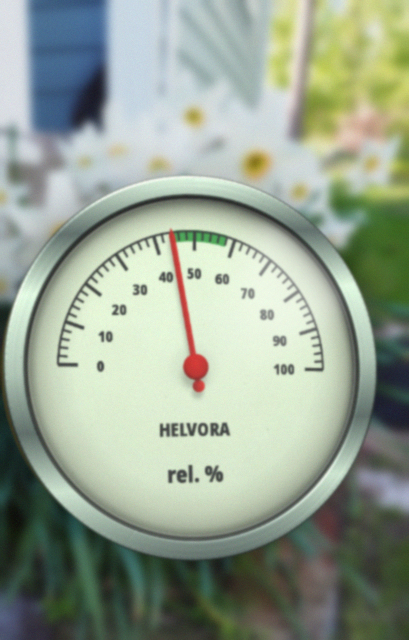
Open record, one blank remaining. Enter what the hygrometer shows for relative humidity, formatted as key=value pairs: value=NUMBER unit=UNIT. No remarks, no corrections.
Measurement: value=44 unit=%
